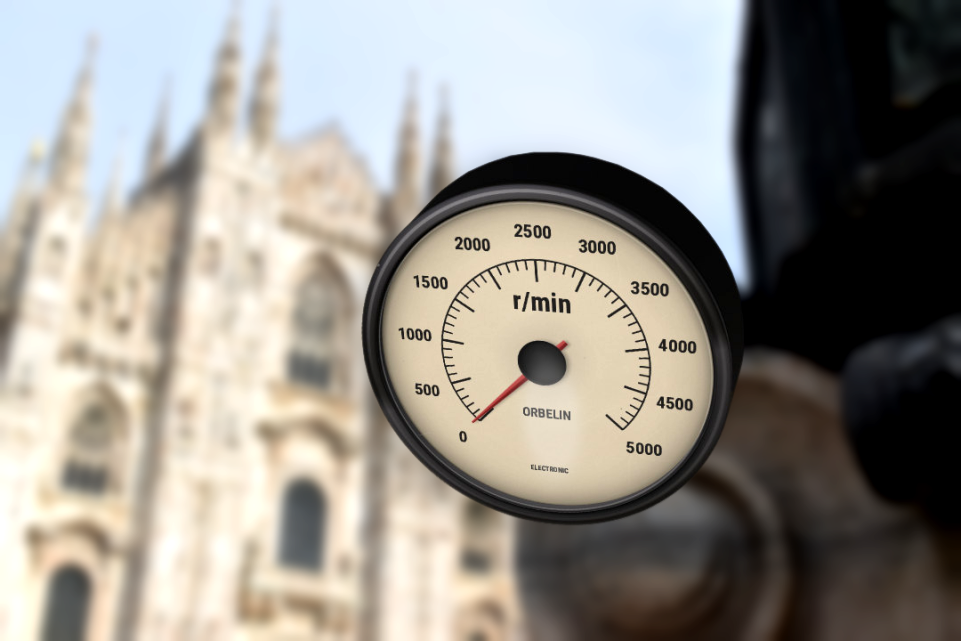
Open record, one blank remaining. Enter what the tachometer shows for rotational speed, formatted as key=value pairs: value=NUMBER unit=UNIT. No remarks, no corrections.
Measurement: value=50 unit=rpm
